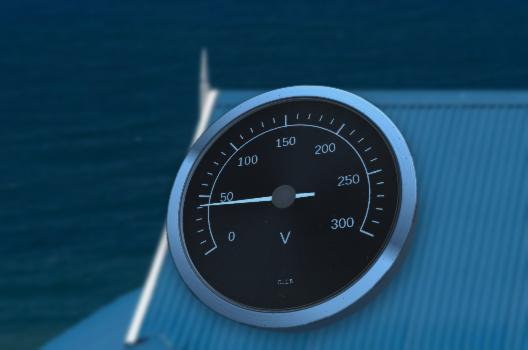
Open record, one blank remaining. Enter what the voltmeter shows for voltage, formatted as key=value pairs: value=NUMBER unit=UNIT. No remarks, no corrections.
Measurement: value=40 unit=V
